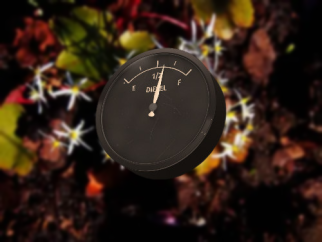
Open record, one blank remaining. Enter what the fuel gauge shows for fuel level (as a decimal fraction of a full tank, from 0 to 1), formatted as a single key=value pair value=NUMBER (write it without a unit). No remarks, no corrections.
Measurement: value=0.625
